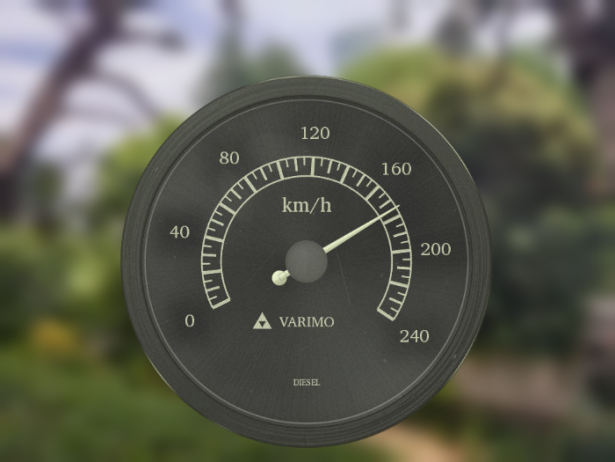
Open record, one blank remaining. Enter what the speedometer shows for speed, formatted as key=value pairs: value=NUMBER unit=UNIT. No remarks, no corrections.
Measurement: value=175 unit=km/h
